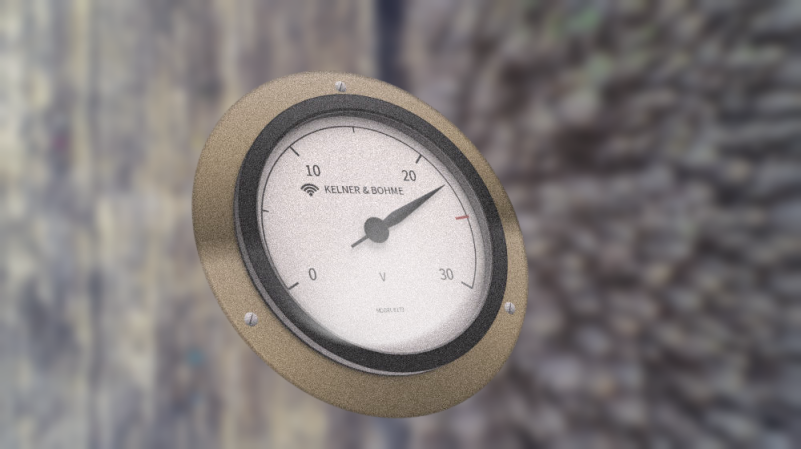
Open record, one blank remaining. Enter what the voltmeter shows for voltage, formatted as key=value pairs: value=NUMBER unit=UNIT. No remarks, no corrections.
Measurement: value=22.5 unit=V
